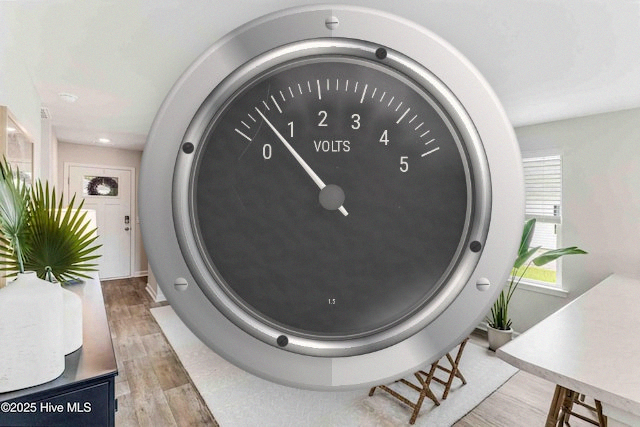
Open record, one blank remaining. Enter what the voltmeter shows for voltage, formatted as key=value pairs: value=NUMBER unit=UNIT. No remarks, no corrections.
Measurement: value=0.6 unit=V
